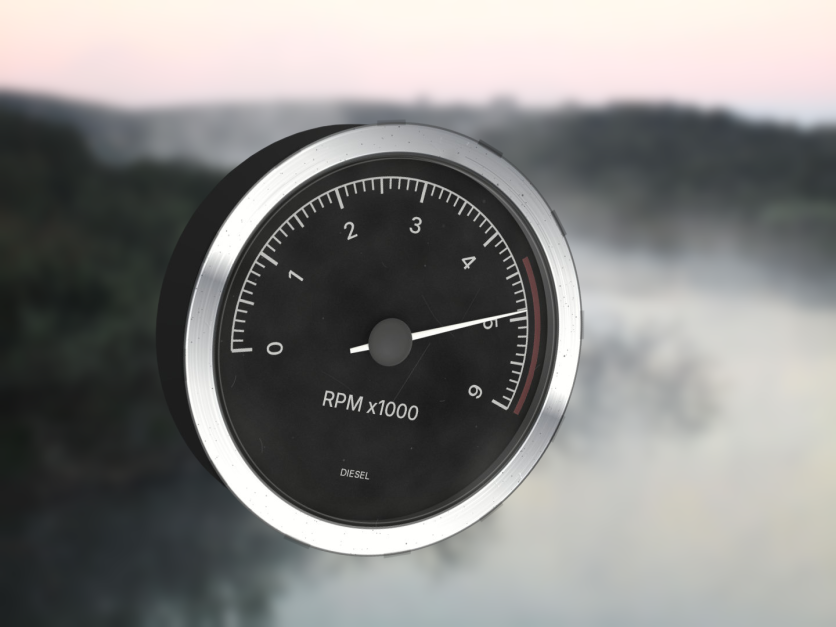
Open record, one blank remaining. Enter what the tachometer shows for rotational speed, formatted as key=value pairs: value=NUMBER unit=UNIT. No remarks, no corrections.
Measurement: value=4900 unit=rpm
